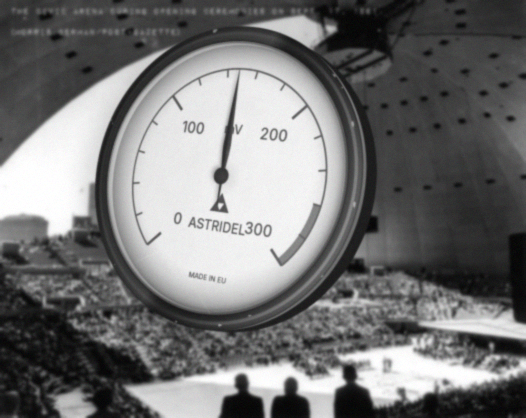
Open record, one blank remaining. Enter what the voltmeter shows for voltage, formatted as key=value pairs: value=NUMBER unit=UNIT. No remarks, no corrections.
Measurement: value=150 unit=mV
